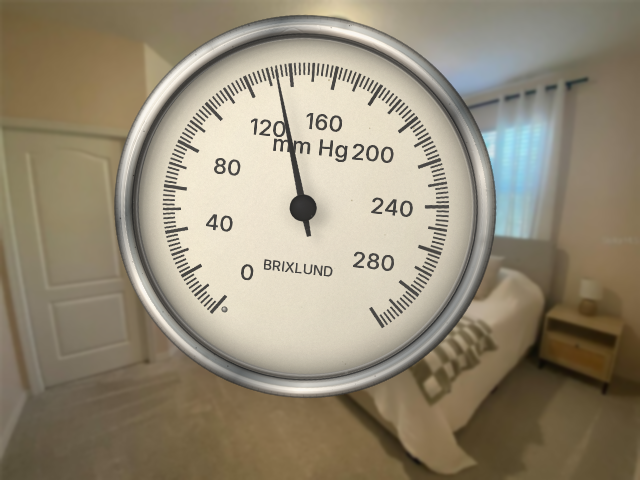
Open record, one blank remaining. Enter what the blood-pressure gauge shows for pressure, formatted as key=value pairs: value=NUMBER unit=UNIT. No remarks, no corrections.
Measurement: value=134 unit=mmHg
